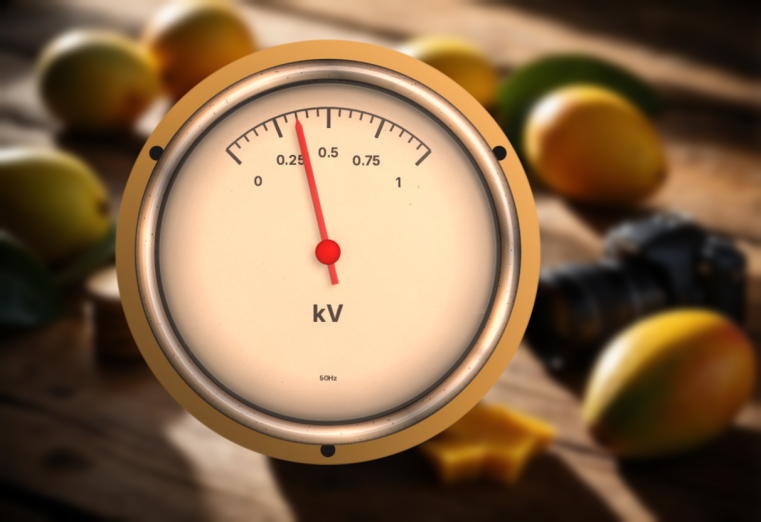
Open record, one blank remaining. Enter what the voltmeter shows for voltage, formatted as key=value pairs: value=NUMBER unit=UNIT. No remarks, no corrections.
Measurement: value=0.35 unit=kV
